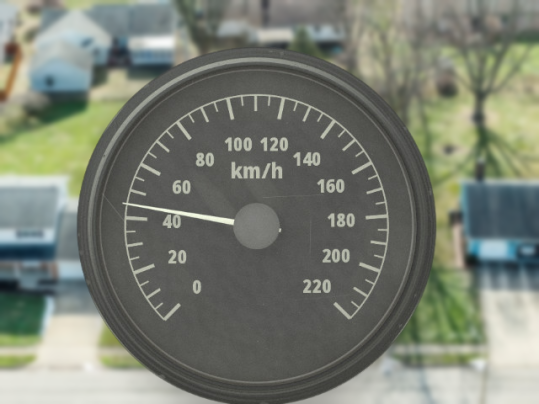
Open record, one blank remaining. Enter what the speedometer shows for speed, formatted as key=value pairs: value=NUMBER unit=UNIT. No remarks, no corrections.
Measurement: value=45 unit=km/h
